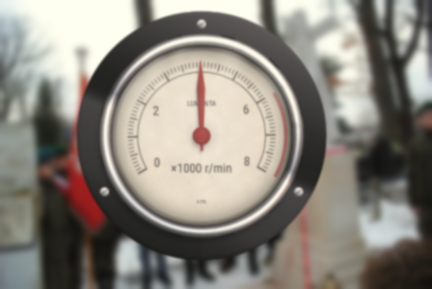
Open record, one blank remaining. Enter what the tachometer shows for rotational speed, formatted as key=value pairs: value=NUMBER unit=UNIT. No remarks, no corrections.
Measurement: value=4000 unit=rpm
